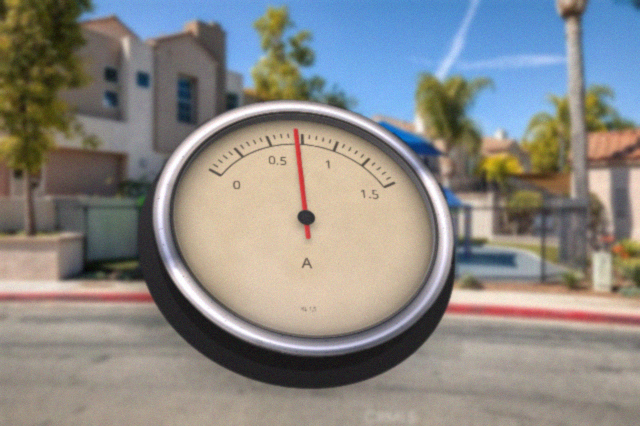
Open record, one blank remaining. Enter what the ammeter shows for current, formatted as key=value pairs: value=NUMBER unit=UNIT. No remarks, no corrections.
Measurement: value=0.7 unit=A
